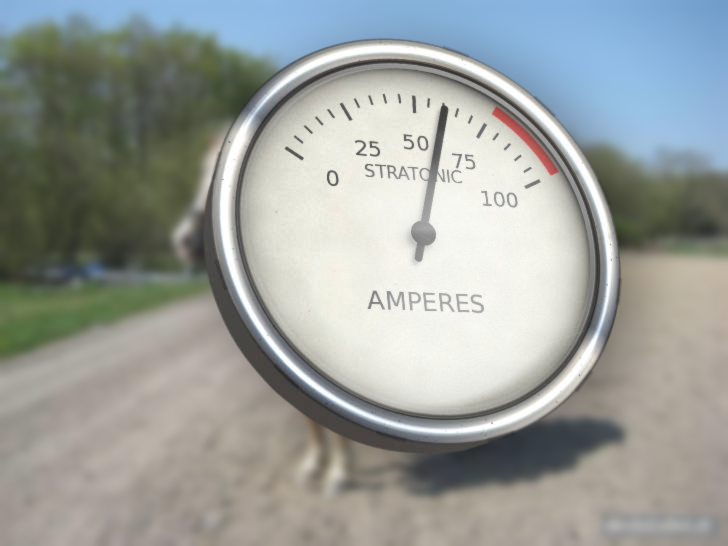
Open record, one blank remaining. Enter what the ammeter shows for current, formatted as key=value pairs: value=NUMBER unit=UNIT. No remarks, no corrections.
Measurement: value=60 unit=A
